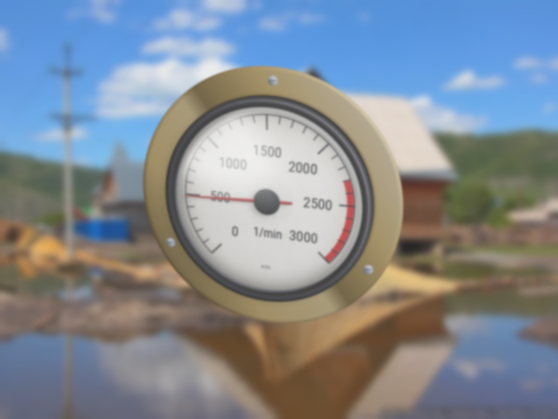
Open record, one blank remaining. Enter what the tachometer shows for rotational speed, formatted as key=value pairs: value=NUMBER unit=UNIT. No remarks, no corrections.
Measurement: value=500 unit=rpm
